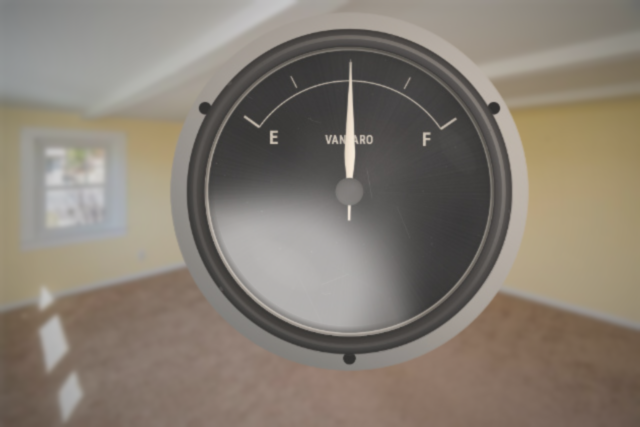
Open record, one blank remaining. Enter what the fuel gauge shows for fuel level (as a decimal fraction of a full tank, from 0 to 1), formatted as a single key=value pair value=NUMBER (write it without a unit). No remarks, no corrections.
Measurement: value=0.5
